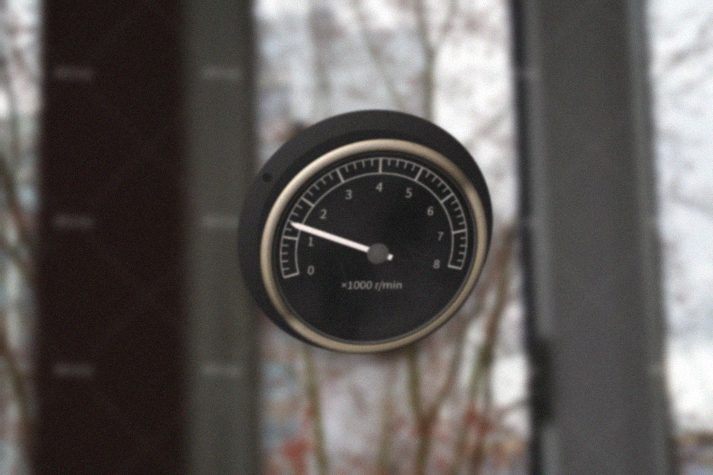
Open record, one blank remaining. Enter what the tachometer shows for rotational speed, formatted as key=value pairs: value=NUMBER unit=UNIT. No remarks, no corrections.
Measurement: value=1400 unit=rpm
